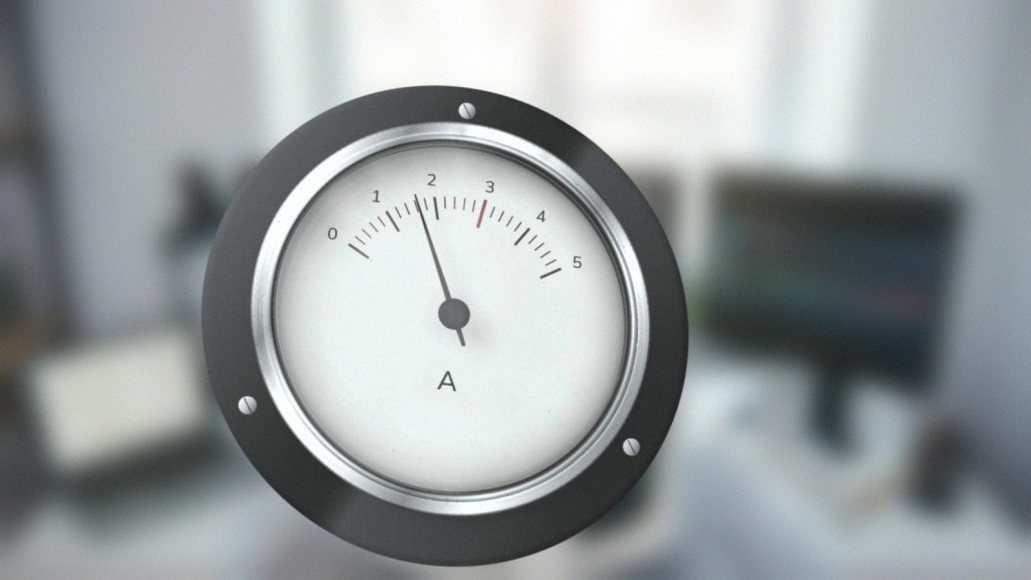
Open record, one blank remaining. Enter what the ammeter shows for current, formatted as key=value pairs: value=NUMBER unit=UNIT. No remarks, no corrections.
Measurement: value=1.6 unit=A
